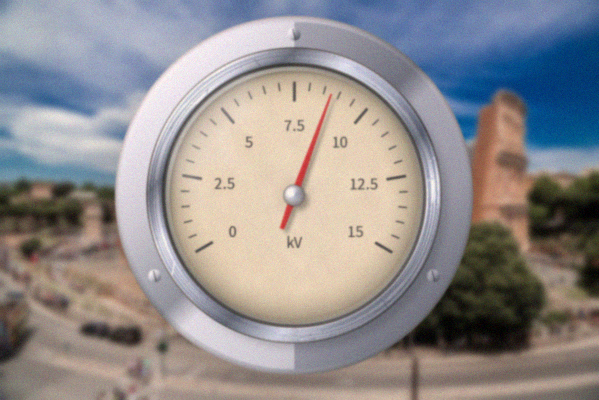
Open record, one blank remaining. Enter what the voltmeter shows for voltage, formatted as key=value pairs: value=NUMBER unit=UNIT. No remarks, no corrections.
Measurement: value=8.75 unit=kV
